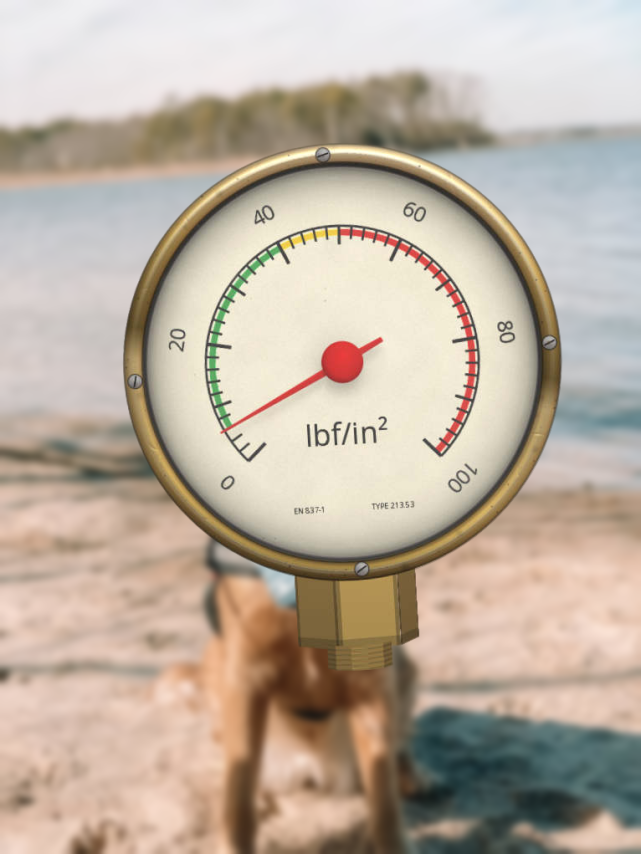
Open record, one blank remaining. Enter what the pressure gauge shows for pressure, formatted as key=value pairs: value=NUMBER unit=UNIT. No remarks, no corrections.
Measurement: value=6 unit=psi
